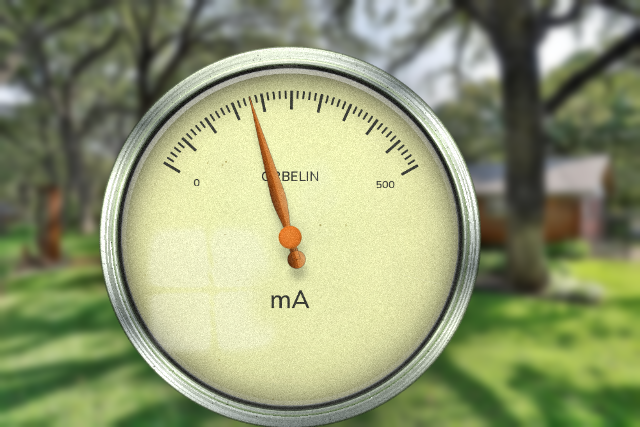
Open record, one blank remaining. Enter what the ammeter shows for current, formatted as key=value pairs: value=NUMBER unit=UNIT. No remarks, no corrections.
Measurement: value=180 unit=mA
